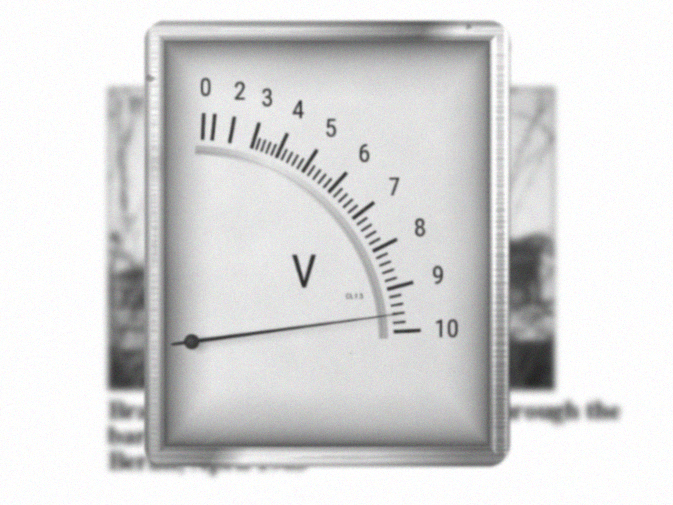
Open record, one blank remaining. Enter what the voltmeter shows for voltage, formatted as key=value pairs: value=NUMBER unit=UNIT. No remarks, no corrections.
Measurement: value=9.6 unit=V
